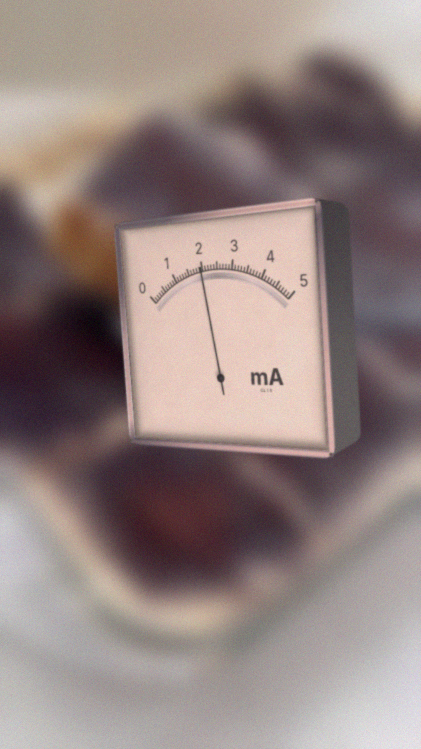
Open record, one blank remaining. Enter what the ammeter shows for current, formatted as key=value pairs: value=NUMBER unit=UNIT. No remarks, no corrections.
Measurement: value=2 unit=mA
